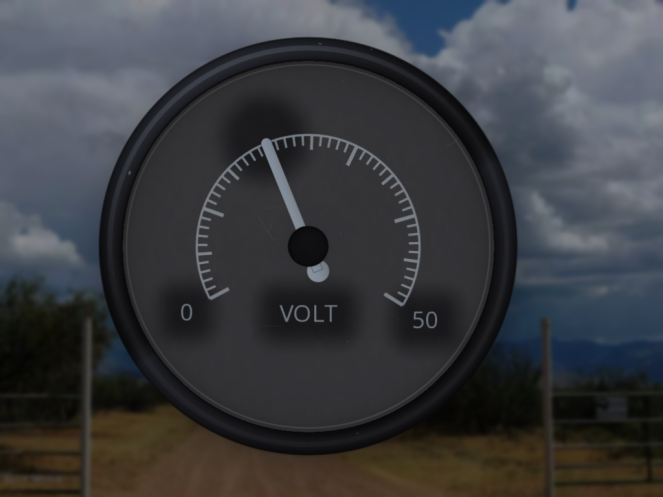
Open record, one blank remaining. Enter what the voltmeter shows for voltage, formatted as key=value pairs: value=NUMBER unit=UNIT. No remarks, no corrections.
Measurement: value=20 unit=V
